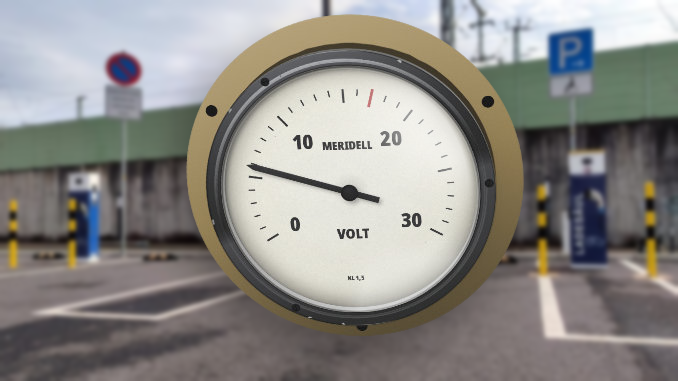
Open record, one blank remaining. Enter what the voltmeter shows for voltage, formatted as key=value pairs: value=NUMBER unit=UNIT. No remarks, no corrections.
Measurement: value=6 unit=V
